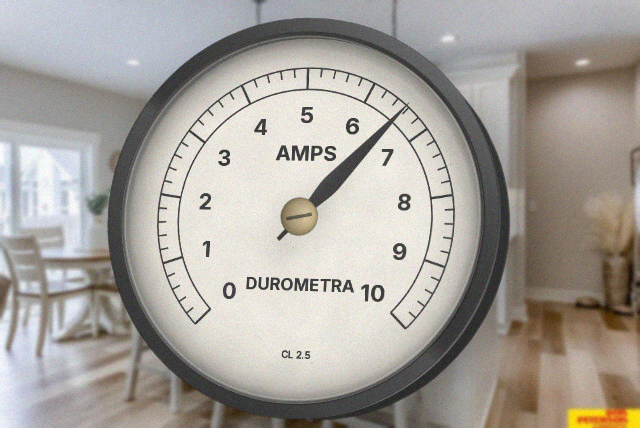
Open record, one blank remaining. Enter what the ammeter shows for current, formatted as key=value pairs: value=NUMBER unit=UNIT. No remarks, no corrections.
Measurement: value=6.6 unit=A
